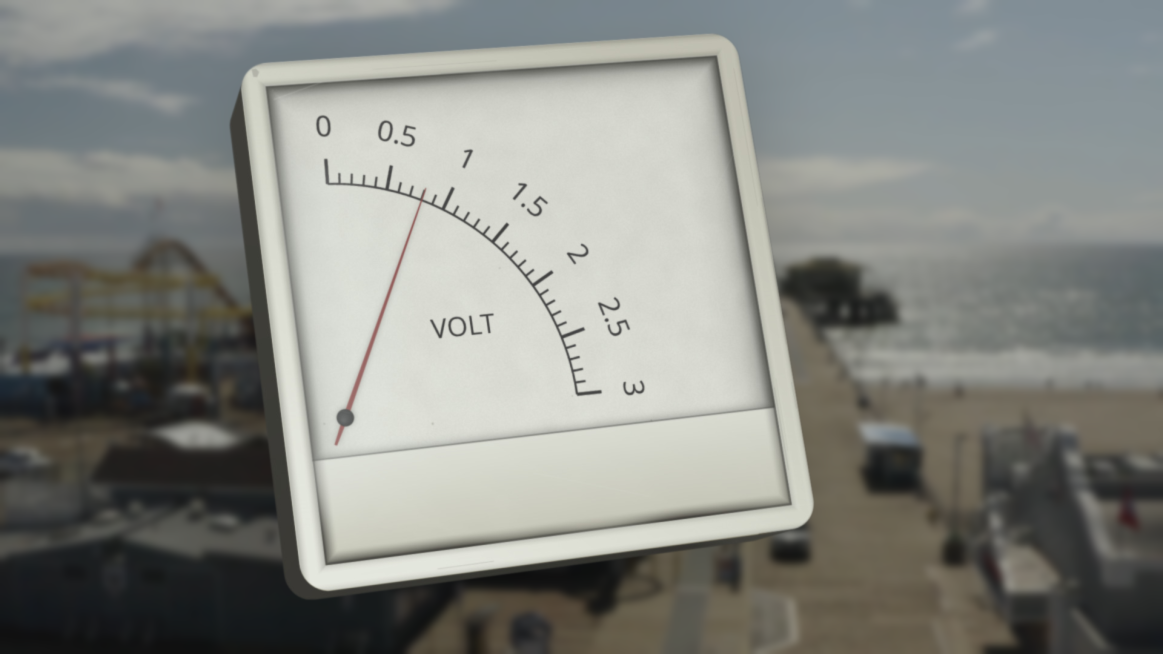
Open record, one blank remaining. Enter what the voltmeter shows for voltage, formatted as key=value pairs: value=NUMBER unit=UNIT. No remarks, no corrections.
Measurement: value=0.8 unit=V
